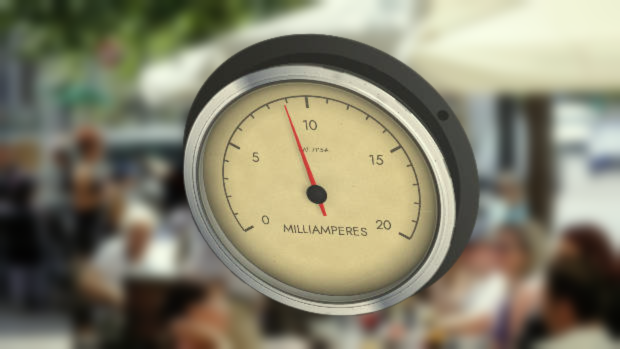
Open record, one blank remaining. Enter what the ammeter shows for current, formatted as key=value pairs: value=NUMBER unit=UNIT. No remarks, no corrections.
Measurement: value=9 unit=mA
